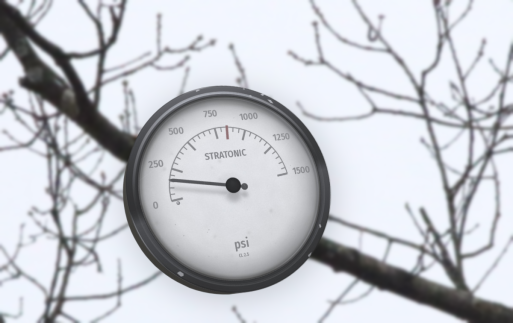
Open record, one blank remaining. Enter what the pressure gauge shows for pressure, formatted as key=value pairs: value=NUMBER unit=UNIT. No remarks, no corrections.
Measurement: value=150 unit=psi
